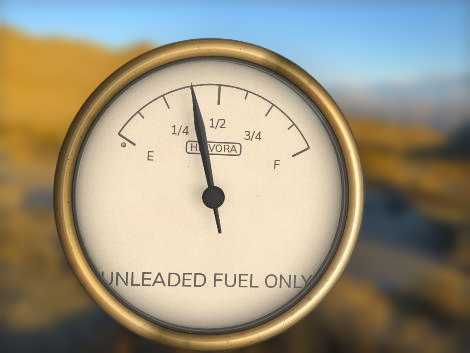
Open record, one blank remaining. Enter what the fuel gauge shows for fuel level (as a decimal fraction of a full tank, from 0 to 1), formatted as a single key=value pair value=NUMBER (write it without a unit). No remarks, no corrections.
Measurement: value=0.375
